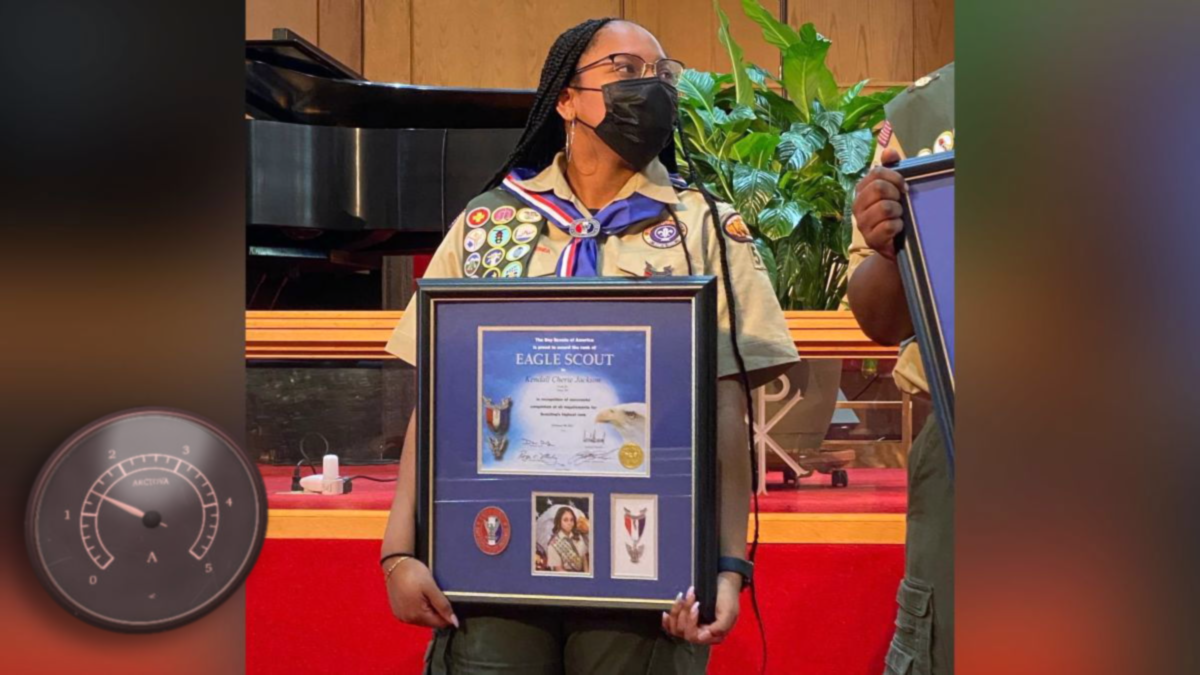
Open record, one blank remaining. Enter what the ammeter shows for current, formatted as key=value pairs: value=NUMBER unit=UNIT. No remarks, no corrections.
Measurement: value=1.4 unit=A
